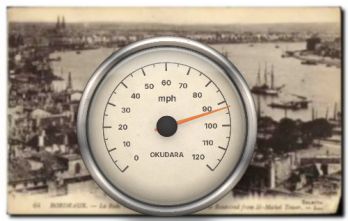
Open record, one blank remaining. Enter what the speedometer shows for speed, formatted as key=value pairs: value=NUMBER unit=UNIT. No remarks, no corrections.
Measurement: value=92.5 unit=mph
